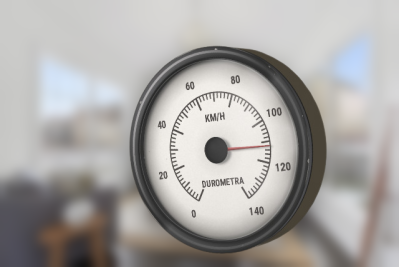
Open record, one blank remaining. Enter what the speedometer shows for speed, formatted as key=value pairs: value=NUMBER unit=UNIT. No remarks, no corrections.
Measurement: value=112 unit=km/h
